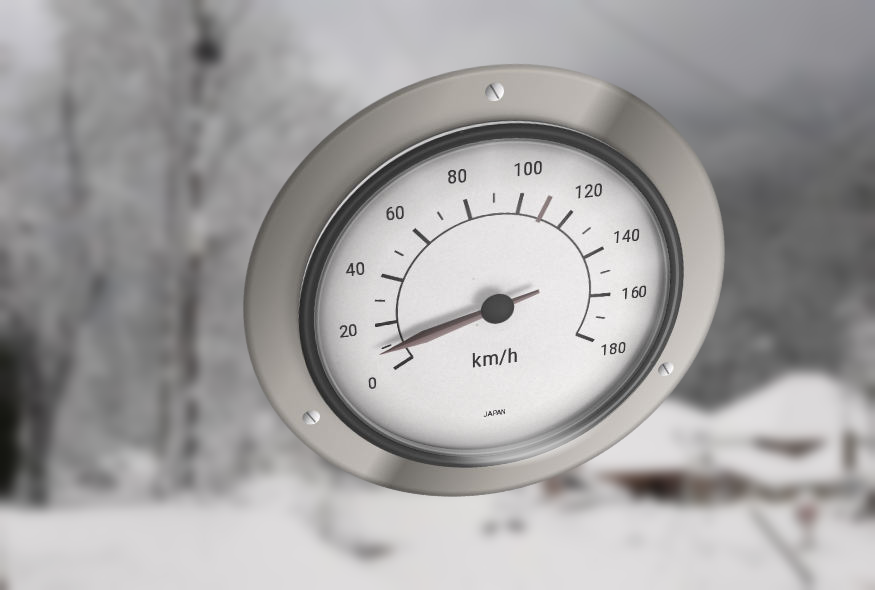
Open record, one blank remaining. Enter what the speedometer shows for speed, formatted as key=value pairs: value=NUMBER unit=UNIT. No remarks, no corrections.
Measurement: value=10 unit=km/h
